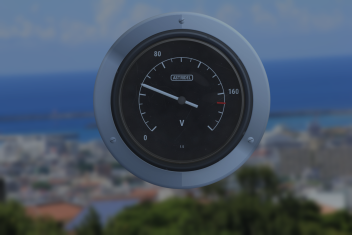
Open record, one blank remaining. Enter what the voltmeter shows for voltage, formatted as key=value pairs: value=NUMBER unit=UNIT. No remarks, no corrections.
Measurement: value=50 unit=V
